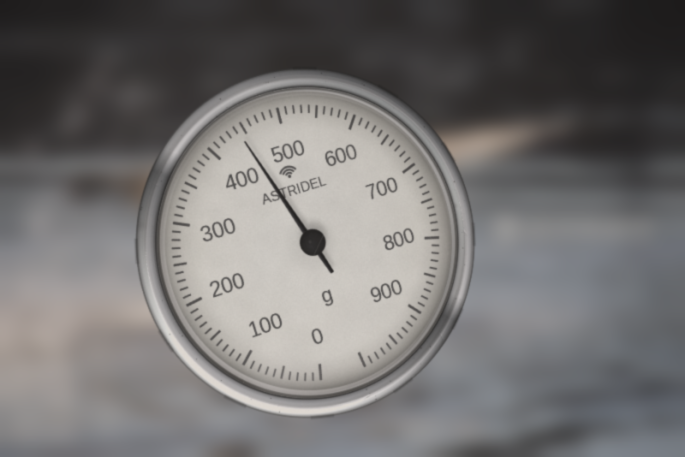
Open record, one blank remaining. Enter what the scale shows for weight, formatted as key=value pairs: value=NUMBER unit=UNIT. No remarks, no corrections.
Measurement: value=440 unit=g
